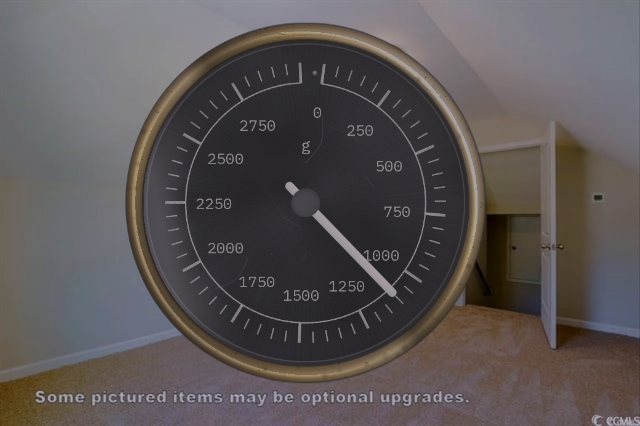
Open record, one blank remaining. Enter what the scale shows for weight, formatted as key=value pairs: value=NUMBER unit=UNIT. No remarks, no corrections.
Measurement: value=1100 unit=g
